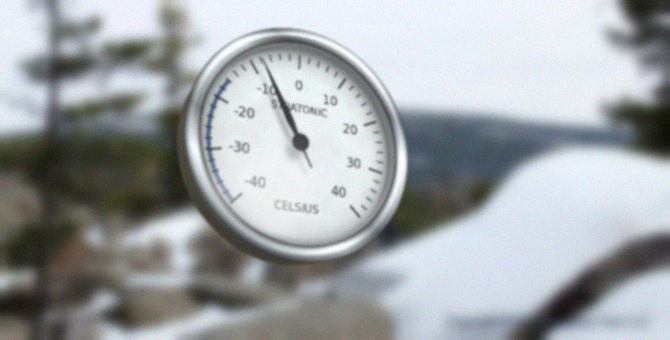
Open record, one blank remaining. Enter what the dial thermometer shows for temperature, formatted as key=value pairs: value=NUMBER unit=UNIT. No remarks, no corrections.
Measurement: value=-8 unit=°C
